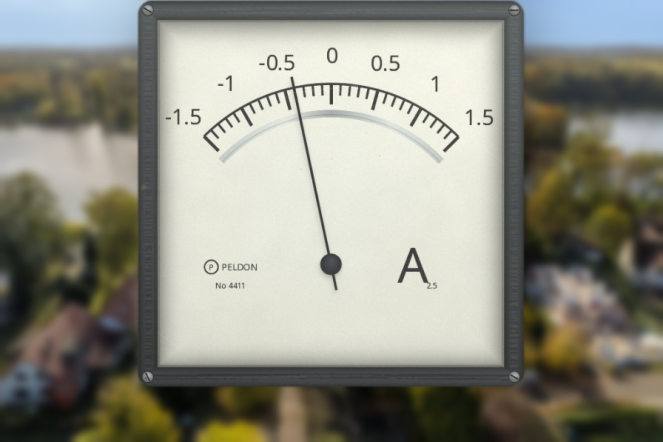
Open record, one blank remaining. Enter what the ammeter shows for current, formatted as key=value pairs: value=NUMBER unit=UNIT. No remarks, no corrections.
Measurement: value=-0.4 unit=A
